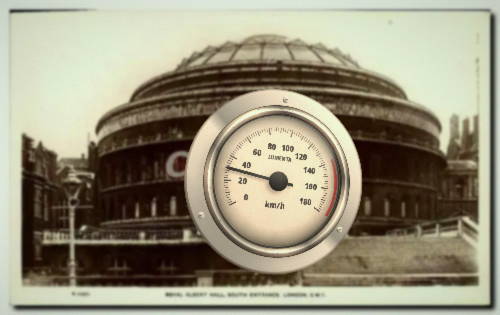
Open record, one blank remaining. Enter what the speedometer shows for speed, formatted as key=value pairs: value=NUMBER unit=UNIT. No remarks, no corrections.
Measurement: value=30 unit=km/h
